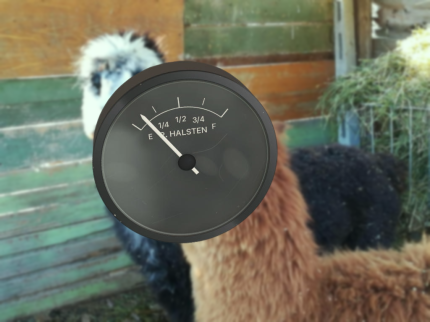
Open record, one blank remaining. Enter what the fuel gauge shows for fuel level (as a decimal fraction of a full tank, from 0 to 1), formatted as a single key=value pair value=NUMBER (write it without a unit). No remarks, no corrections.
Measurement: value=0.125
